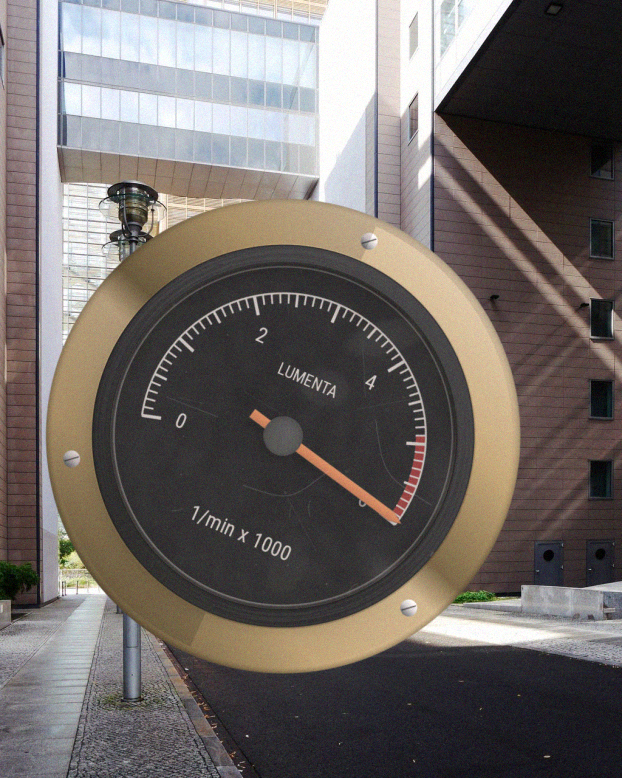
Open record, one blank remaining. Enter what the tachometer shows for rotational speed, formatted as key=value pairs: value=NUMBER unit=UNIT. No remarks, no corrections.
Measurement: value=5950 unit=rpm
